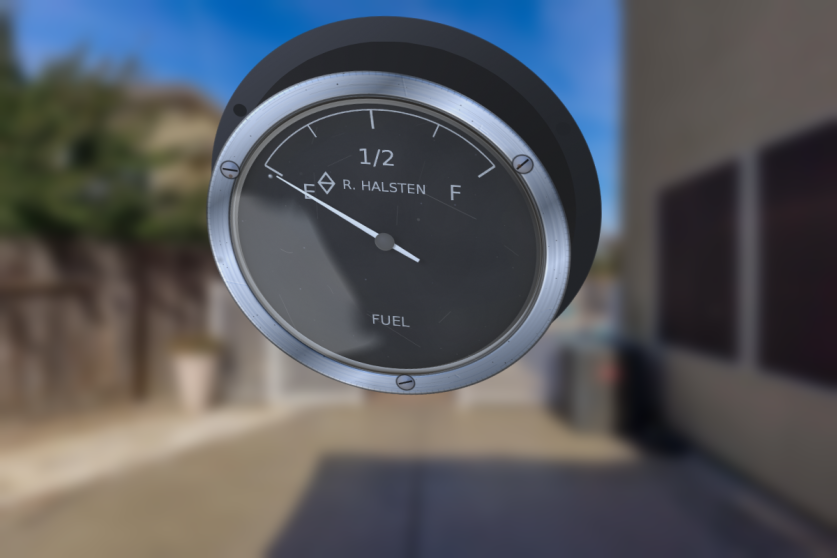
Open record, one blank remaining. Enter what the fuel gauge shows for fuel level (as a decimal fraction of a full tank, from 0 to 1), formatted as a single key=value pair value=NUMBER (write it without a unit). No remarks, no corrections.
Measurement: value=0
